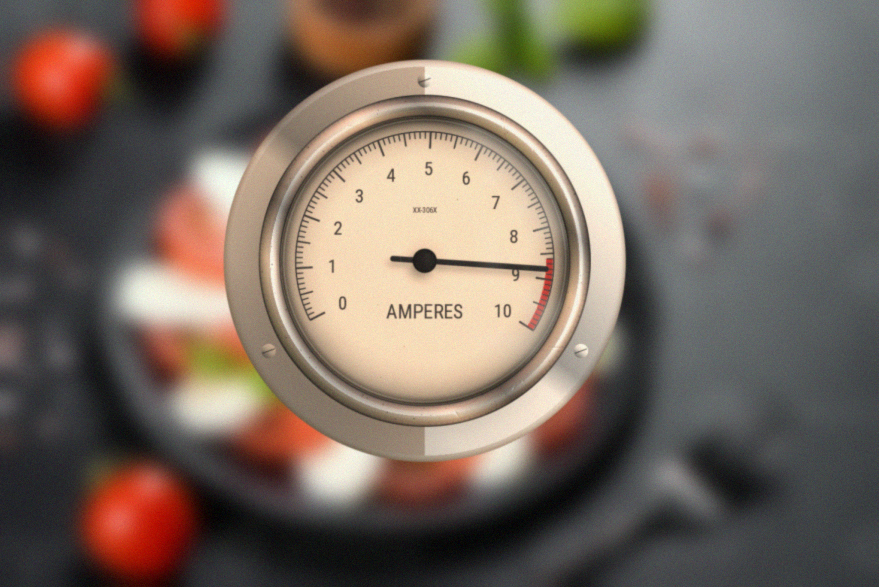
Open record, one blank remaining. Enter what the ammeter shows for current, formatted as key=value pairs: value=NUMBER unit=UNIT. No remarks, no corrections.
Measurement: value=8.8 unit=A
